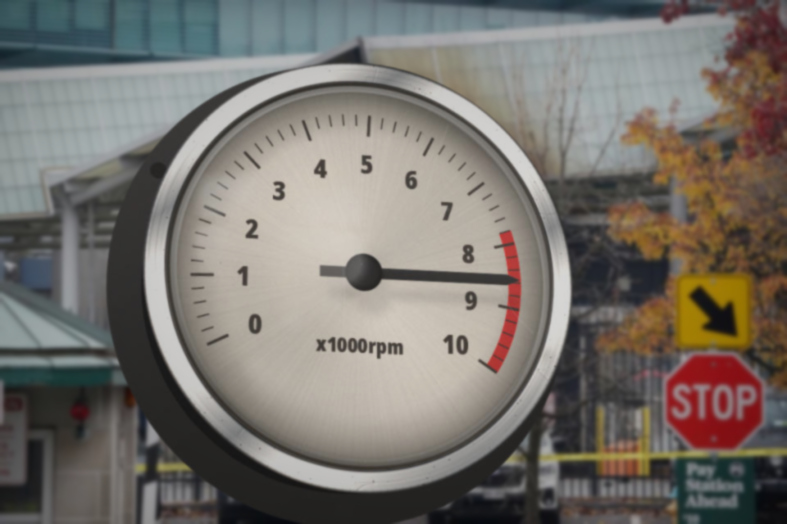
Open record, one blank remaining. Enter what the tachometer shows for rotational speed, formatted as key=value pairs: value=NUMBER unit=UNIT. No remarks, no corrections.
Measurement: value=8600 unit=rpm
